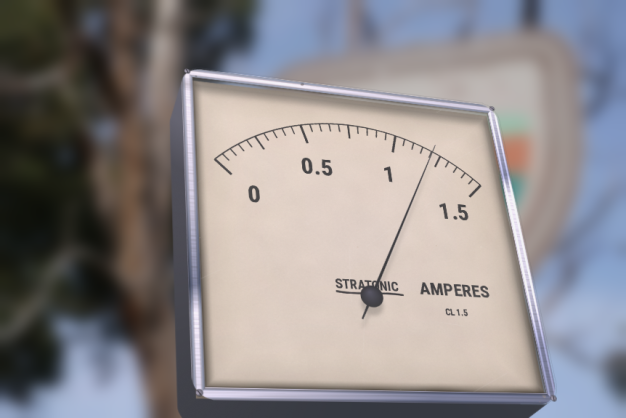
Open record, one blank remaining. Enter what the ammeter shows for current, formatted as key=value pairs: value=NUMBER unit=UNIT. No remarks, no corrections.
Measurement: value=1.2 unit=A
